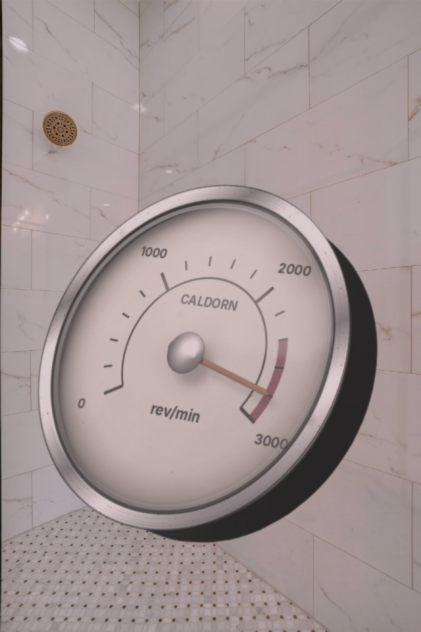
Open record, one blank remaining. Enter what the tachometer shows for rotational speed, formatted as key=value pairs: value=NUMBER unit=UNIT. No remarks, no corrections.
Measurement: value=2800 unit=rpm
